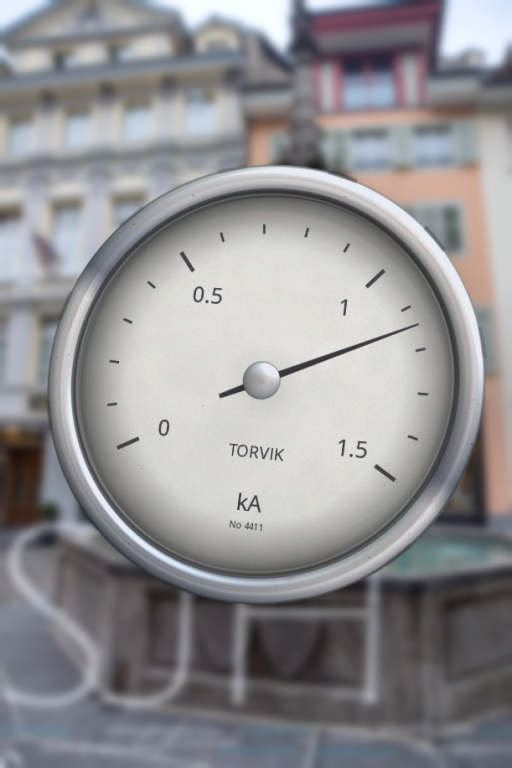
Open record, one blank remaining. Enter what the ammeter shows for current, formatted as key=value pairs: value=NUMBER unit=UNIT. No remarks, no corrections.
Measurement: value=1.15 unit=kA
